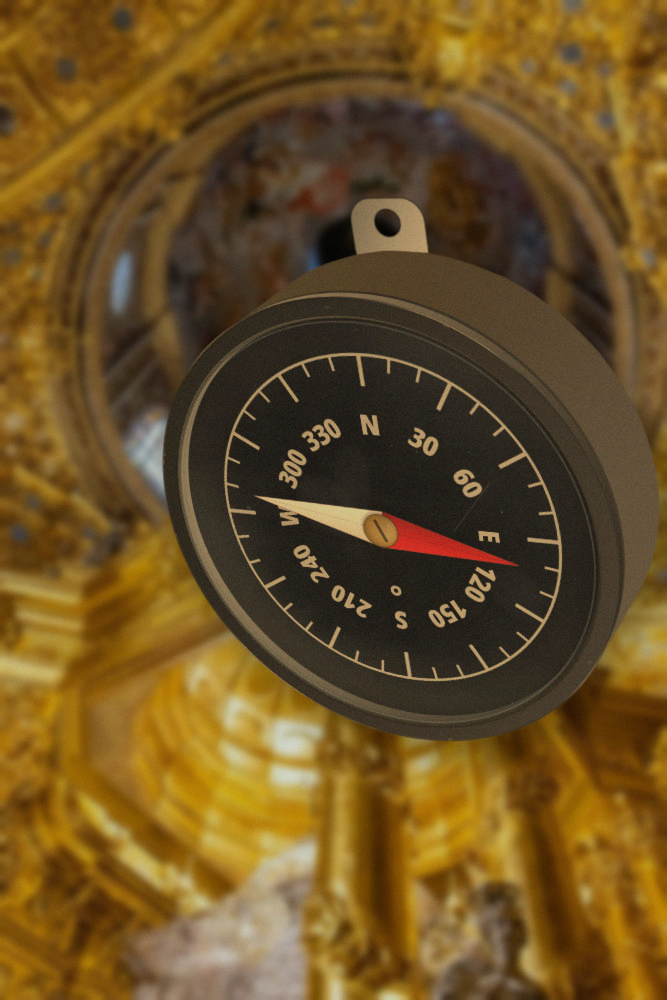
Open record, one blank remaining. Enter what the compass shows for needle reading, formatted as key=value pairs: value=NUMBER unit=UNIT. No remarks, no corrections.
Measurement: value=100 unit=°
